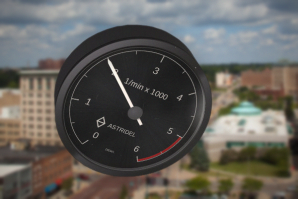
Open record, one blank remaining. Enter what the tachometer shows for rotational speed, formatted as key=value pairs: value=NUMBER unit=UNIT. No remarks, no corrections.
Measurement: value=2000 unit=rpm
